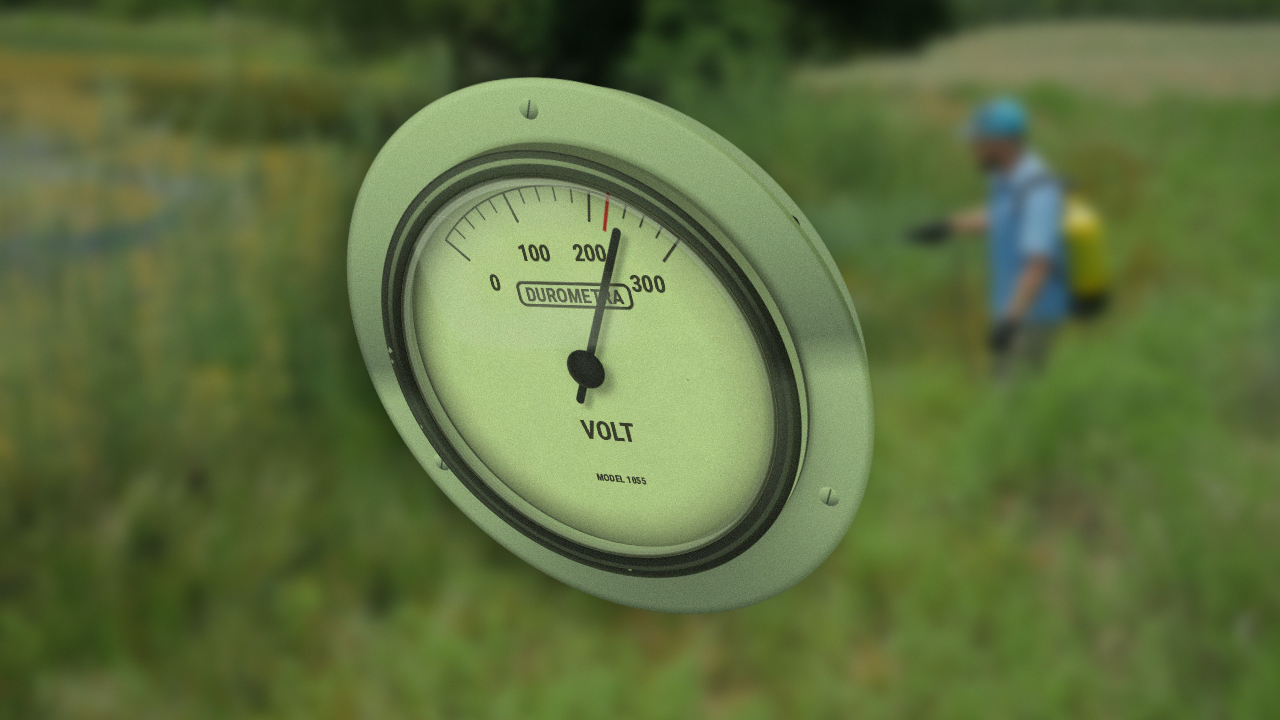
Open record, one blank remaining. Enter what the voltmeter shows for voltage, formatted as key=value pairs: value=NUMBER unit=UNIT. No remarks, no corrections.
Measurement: value=240 unit=V
